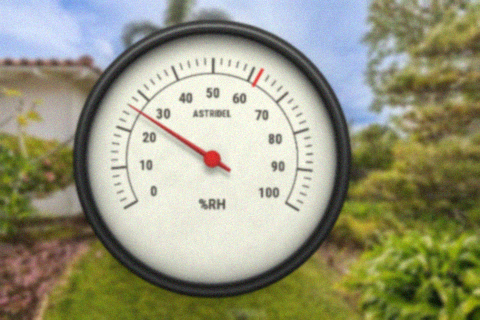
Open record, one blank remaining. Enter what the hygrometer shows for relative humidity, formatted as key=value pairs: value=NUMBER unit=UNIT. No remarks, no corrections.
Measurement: value=26 unit=%
